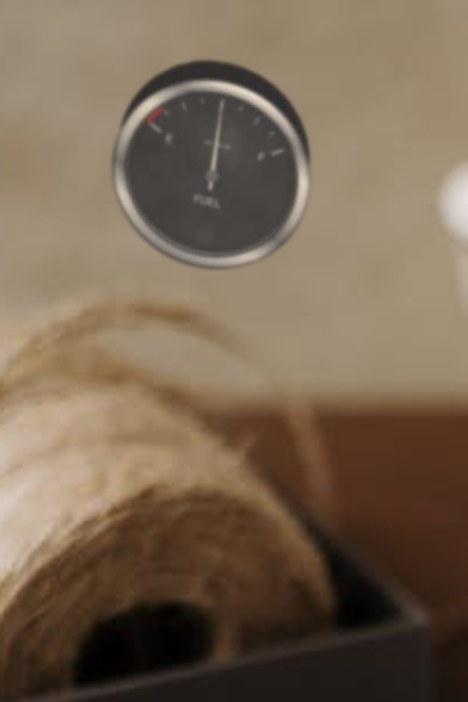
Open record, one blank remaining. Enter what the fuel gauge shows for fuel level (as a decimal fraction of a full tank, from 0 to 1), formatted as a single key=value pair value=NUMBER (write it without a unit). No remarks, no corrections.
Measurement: value=0.5
